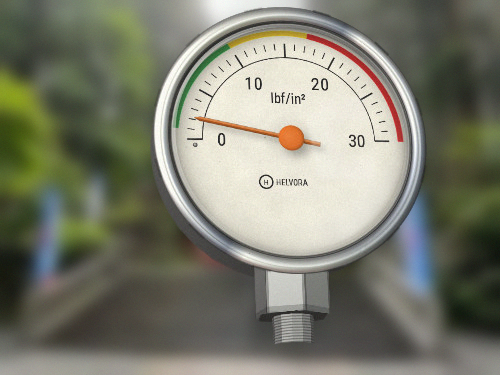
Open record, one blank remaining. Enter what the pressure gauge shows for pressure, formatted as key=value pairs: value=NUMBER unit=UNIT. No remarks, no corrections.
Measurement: value=2 unit=psi
